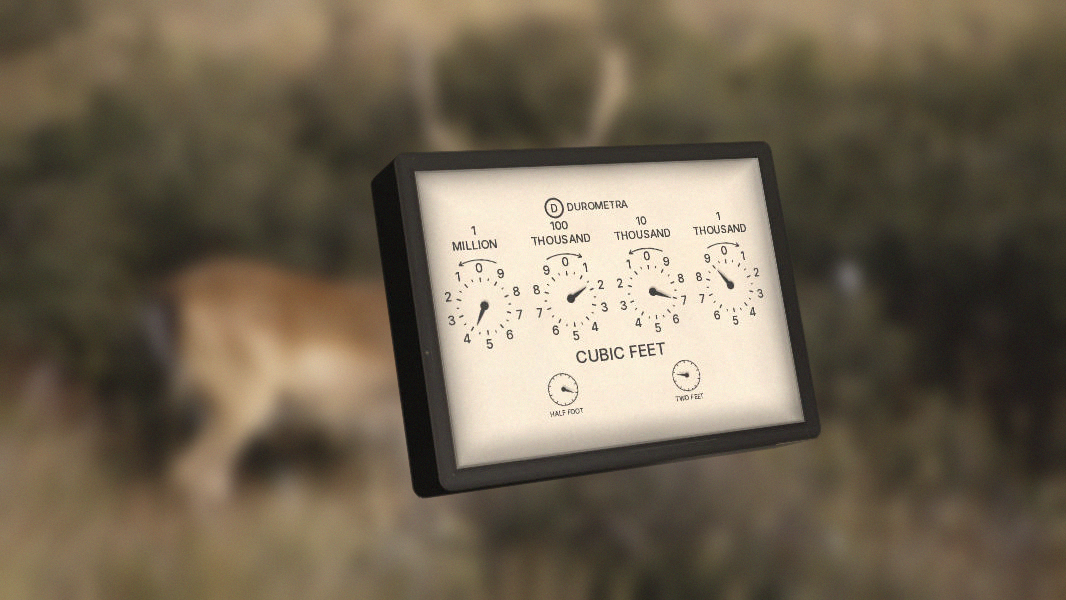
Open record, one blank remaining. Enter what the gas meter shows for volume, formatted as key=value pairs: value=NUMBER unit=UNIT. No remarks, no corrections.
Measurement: value=416900 unit=ft³
